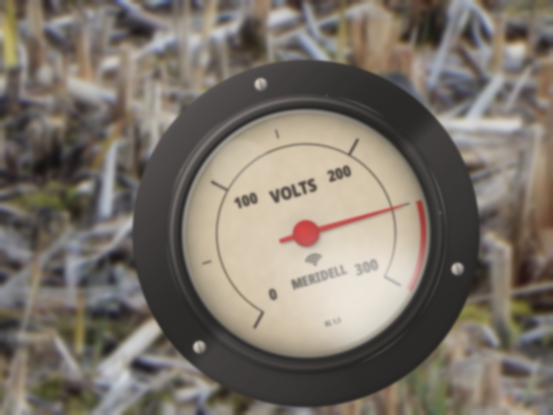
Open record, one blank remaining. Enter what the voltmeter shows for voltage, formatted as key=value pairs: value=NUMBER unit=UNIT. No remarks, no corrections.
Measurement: value=250 unit=V
